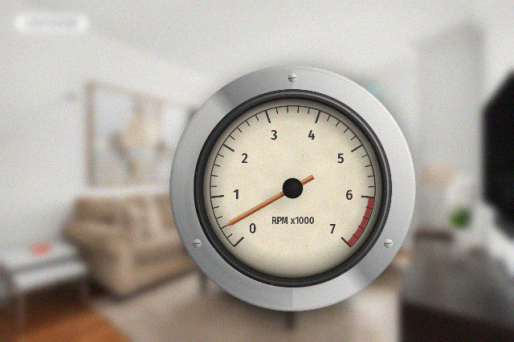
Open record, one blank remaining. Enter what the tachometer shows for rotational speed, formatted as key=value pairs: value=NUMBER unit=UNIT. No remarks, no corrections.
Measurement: value=400 unit=rpm
